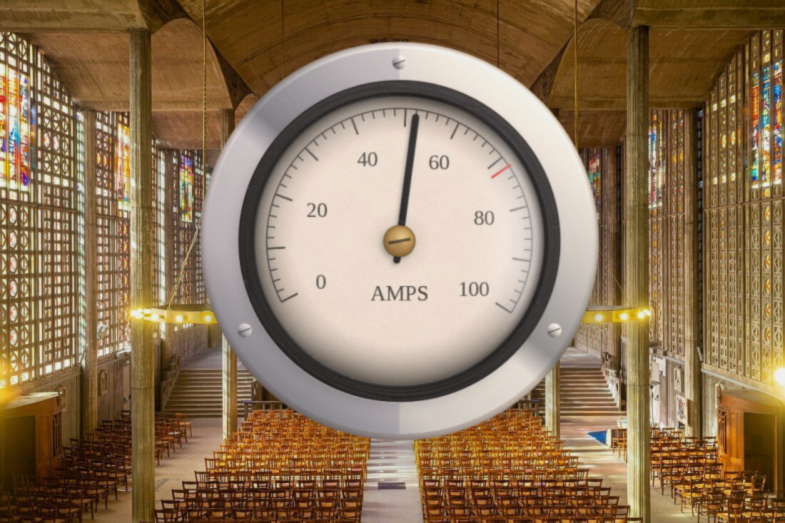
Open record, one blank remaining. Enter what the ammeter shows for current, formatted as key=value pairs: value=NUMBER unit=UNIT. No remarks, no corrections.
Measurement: value=52 unit=A
